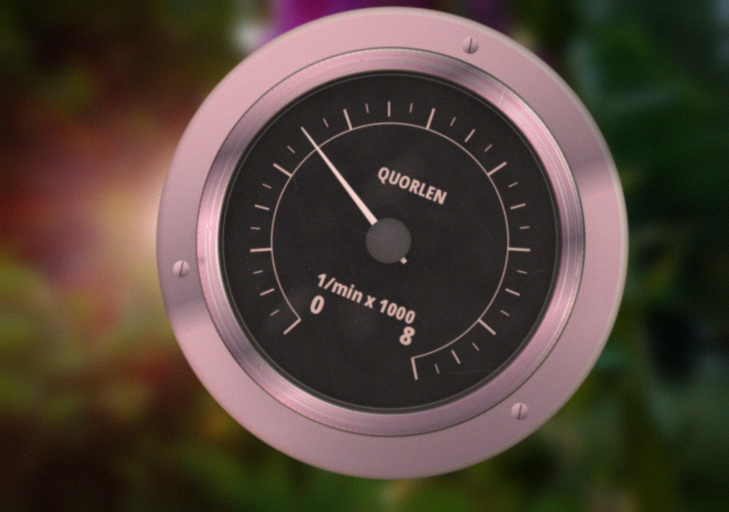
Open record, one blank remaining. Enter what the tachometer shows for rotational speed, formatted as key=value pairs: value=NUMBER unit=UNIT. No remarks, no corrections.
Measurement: value=2500 unit=rpm
